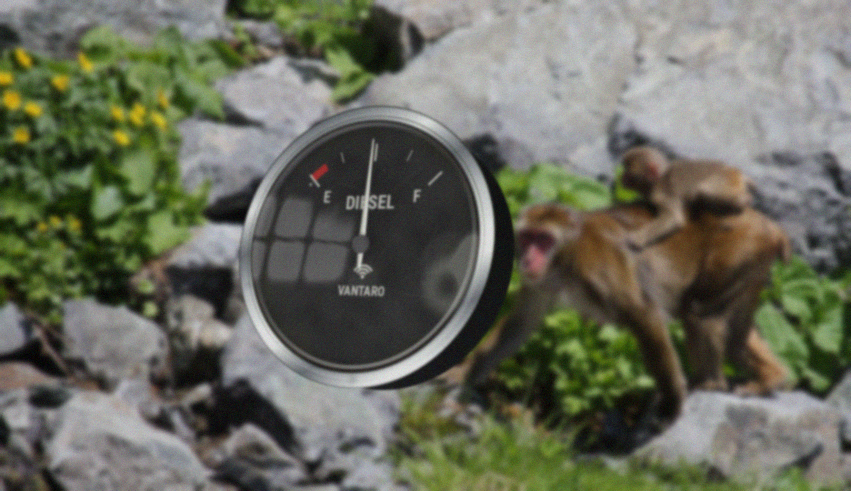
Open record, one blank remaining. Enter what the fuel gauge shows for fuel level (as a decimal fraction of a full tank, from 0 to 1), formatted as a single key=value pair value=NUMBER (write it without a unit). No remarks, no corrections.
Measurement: value=0.5
